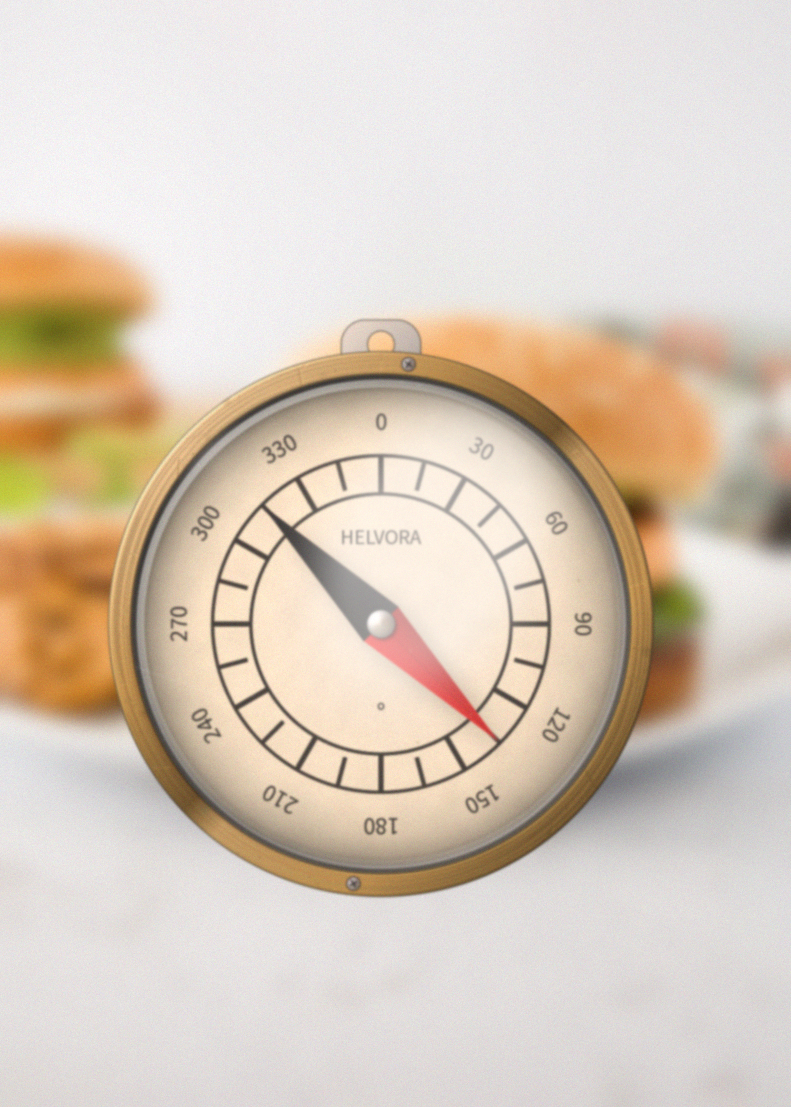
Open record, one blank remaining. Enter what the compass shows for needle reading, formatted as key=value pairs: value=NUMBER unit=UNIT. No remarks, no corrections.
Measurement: value=135 unit=°
